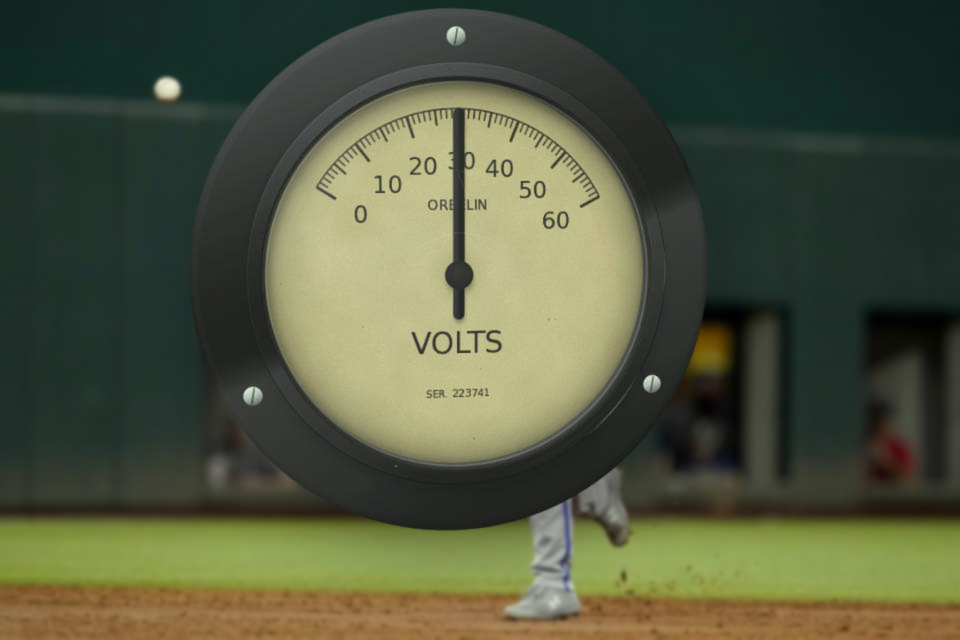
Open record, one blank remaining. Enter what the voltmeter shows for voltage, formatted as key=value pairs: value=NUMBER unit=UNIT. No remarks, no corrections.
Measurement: value=29 unit=V
